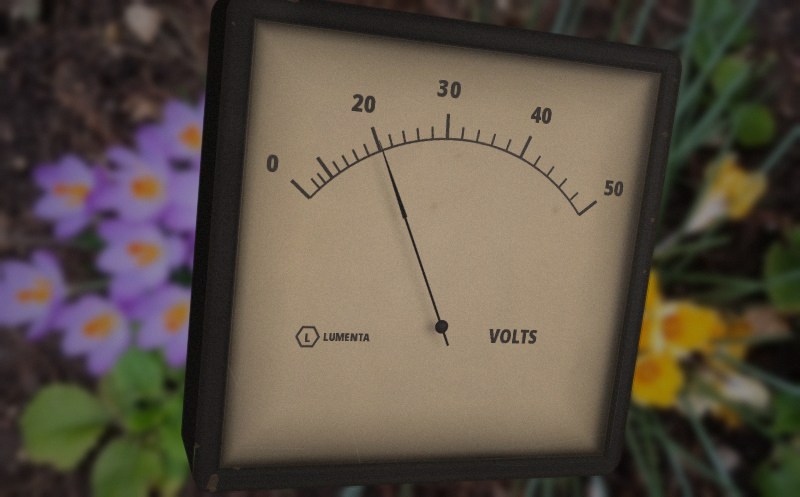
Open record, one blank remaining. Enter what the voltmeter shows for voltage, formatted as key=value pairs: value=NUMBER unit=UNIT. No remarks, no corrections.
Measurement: value=20 unit=V
